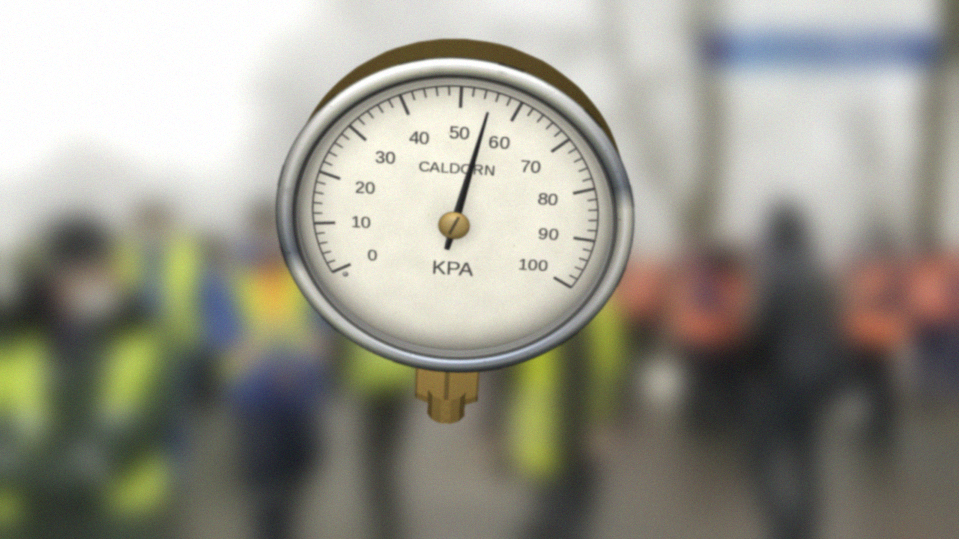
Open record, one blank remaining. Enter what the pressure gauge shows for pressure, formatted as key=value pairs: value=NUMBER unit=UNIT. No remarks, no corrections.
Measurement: value=55 unit=kPa
